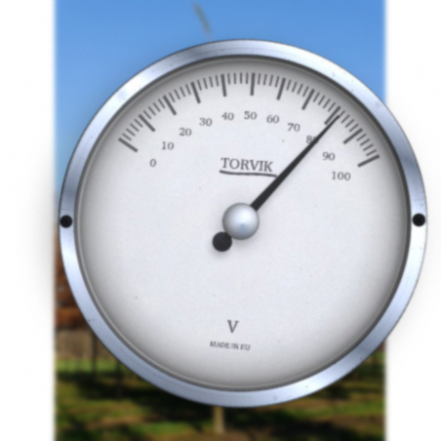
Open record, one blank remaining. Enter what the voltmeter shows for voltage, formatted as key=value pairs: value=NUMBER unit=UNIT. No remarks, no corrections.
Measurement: value=82 unit=V
